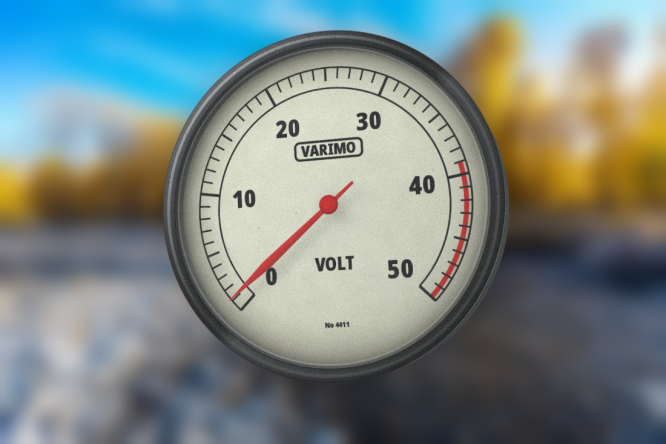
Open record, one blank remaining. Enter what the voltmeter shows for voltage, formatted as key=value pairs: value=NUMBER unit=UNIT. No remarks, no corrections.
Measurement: value=1 unit=V
